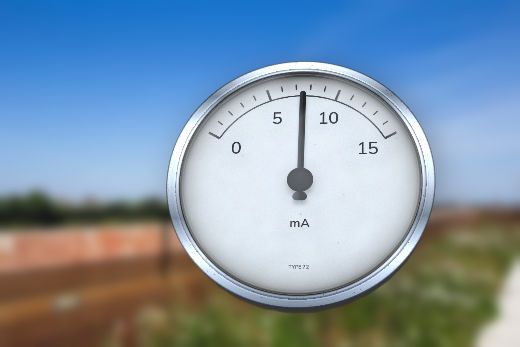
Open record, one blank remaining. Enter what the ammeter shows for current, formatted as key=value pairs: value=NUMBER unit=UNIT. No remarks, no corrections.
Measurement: value=7.5 unit=mA
